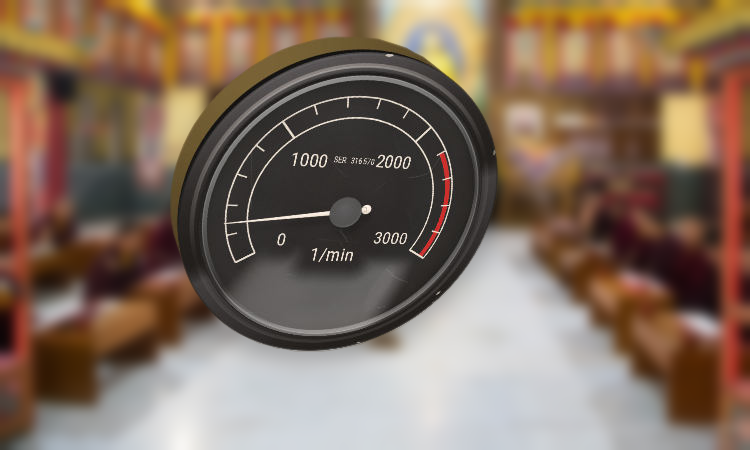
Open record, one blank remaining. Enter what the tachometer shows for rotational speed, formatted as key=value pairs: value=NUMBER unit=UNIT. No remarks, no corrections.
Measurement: value=300 unit=rpm
